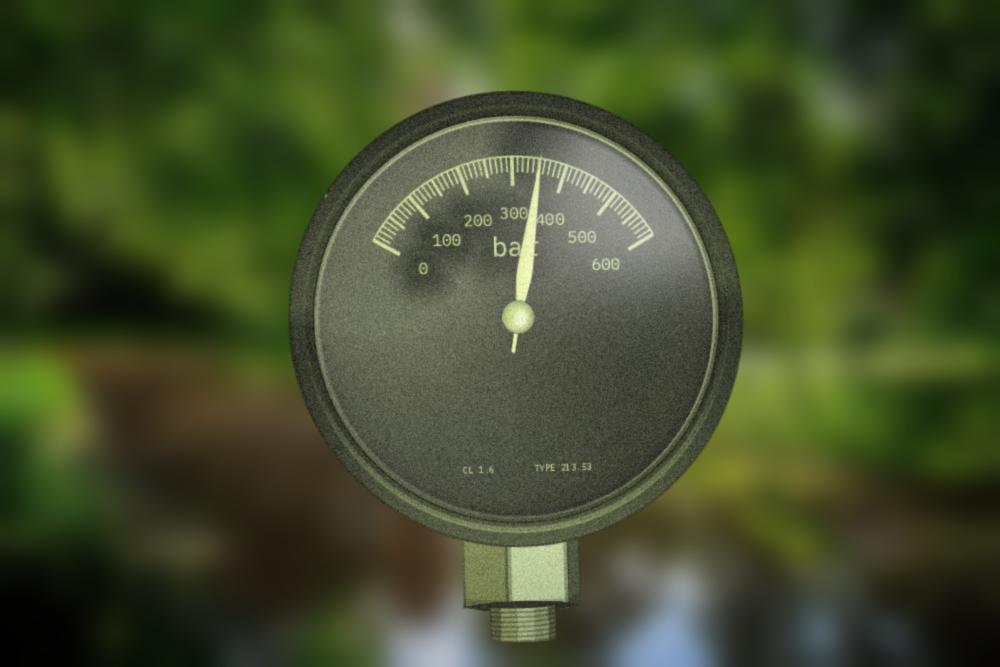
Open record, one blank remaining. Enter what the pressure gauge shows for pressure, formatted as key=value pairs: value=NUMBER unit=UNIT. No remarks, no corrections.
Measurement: value=350 unit=bar
